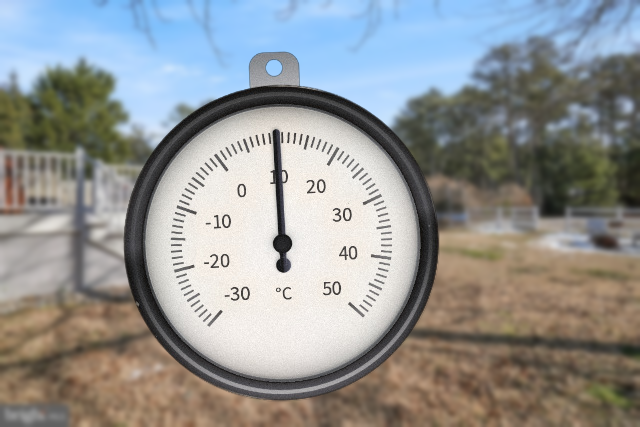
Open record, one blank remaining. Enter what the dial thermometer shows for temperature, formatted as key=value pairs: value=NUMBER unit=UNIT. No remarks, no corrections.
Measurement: value=10 unit=°C
